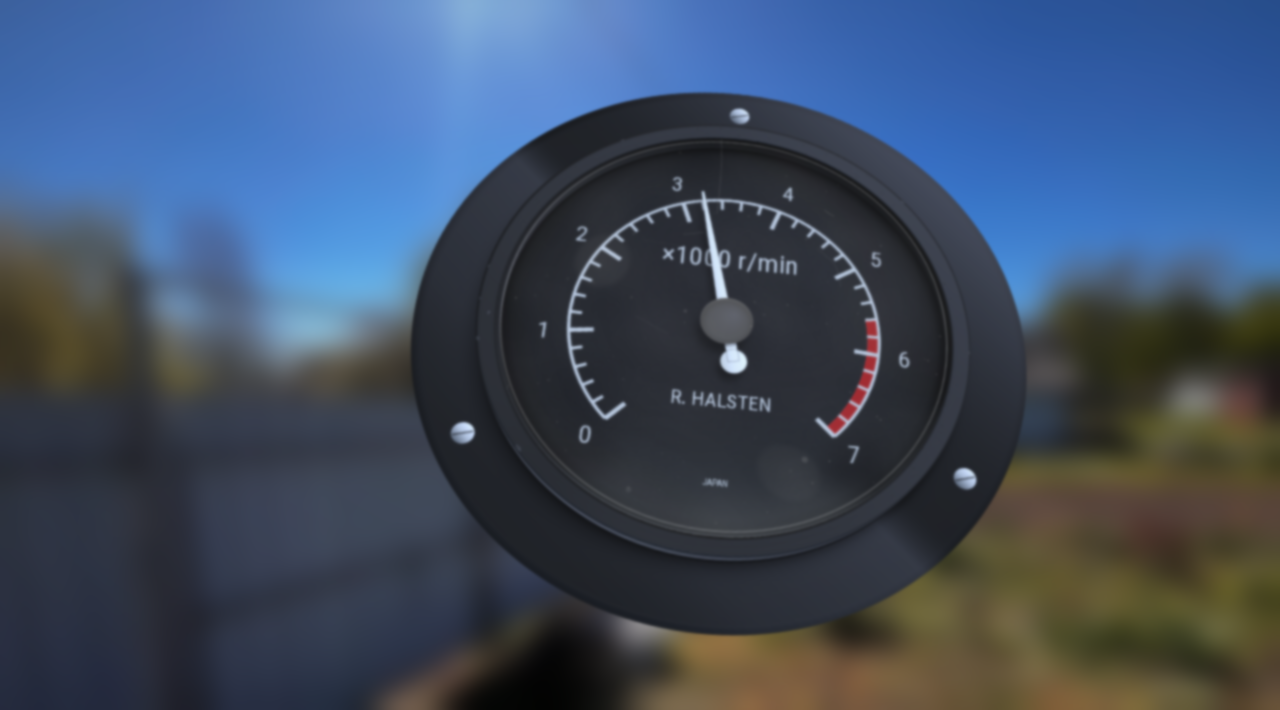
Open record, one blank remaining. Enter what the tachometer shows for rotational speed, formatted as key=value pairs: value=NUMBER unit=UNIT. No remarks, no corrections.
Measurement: value=3200 unit=rpm
